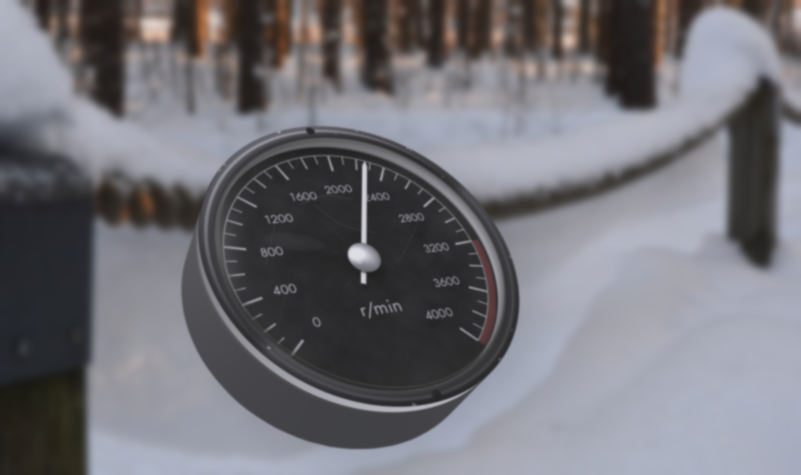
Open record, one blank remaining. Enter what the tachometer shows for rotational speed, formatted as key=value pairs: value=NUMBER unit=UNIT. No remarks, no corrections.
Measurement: value=2250 unit=rpm
